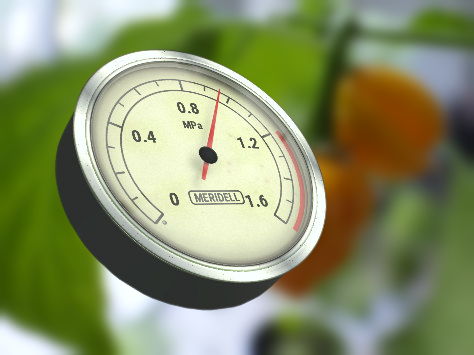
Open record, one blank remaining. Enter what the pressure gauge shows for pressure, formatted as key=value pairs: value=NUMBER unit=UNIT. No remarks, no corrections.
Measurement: value=0.95 unit=MPa
